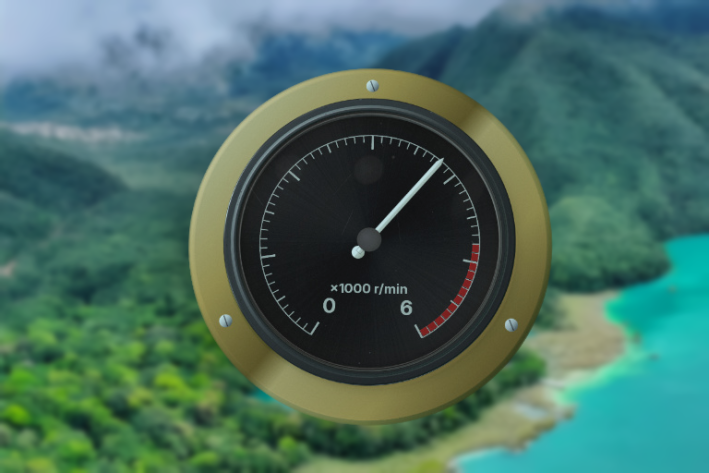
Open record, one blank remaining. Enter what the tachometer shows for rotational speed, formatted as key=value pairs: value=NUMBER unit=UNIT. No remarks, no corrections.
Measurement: value=3800 unit=rpm
